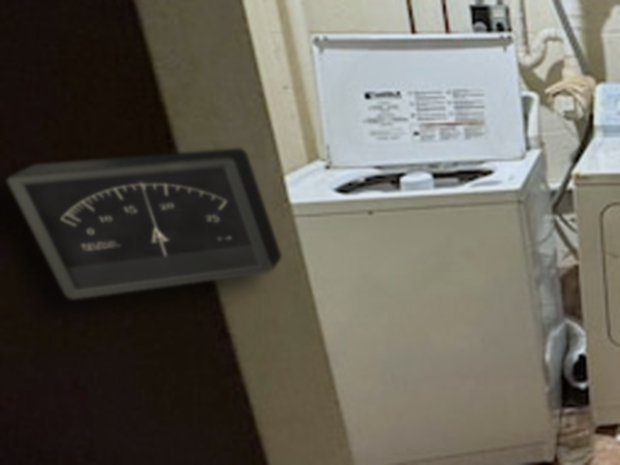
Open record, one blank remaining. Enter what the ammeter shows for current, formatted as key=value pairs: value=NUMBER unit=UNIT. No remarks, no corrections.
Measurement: value=18 unit=A
